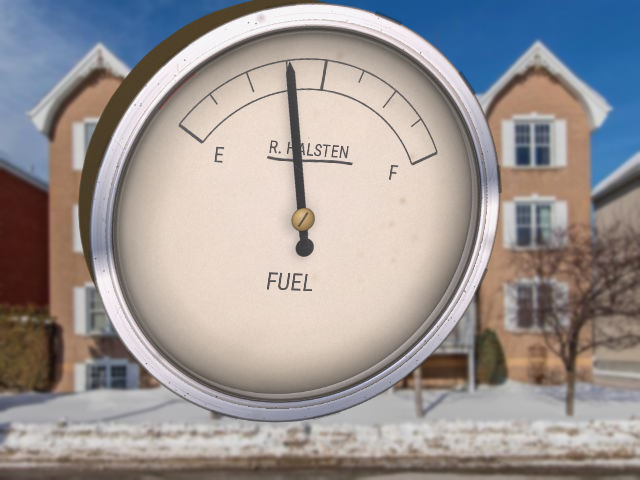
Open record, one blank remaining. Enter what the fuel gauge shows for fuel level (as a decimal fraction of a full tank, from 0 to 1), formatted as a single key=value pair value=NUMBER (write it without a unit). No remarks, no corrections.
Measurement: value=0.375
